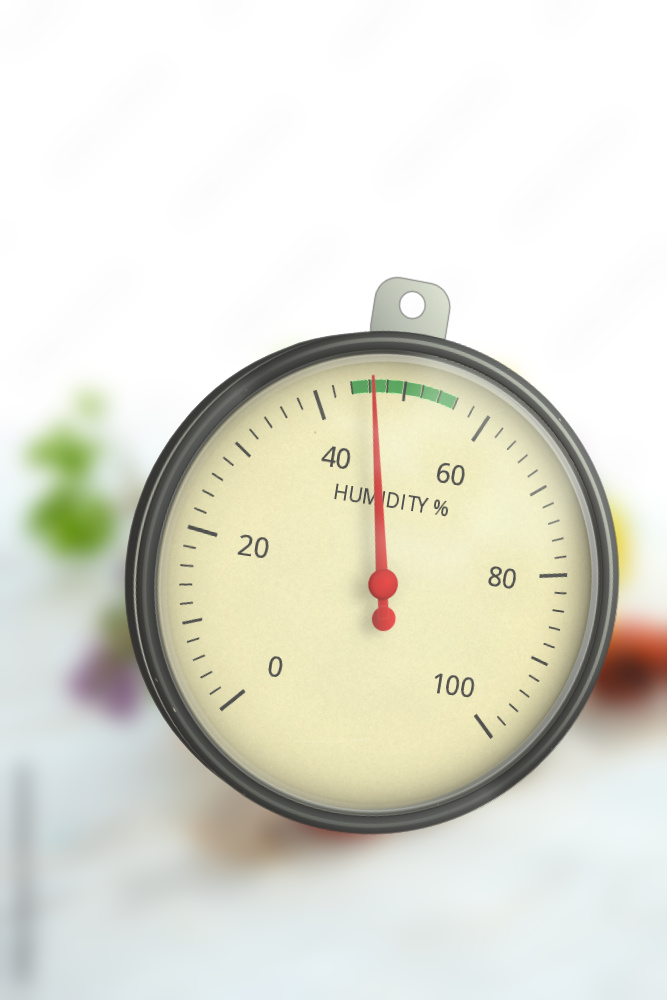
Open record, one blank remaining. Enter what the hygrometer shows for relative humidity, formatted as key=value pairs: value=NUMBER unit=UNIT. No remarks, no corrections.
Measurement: value=46 unit=%
